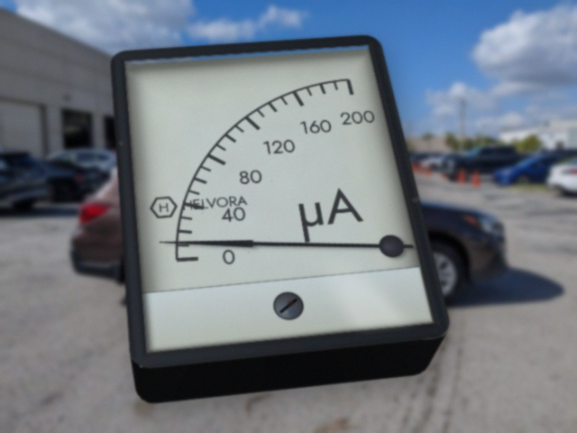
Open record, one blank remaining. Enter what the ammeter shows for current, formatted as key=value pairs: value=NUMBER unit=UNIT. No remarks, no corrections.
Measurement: value=10 unit=µA
